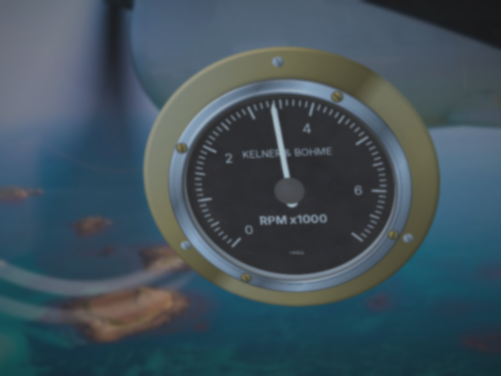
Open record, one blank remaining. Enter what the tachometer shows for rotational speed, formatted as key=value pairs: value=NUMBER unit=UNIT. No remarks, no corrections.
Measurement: value=3400 unit=rpm
